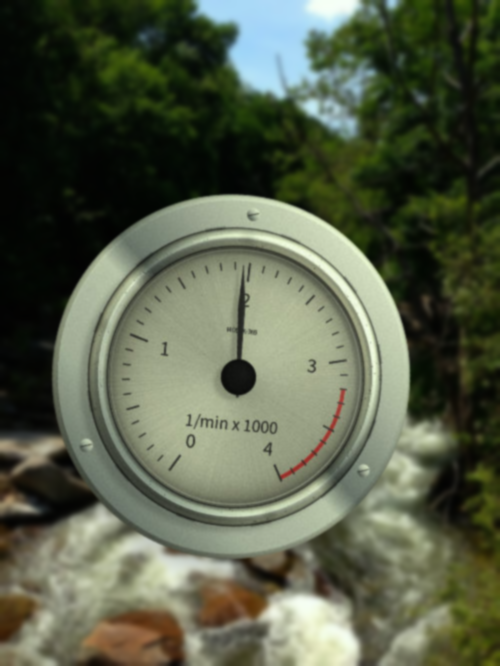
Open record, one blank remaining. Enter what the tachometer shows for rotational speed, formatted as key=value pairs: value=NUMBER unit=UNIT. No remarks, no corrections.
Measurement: value=1950 unit=rpm
